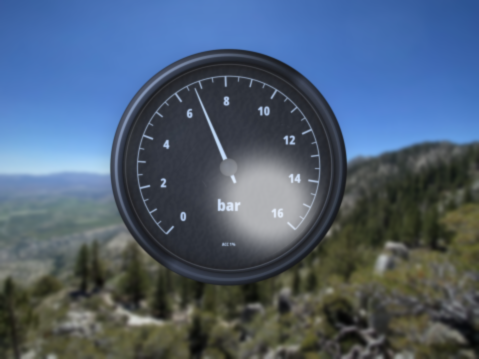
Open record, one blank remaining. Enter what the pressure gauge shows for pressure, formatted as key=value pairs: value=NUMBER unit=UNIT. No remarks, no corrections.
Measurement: value=6.75 unit=bar
